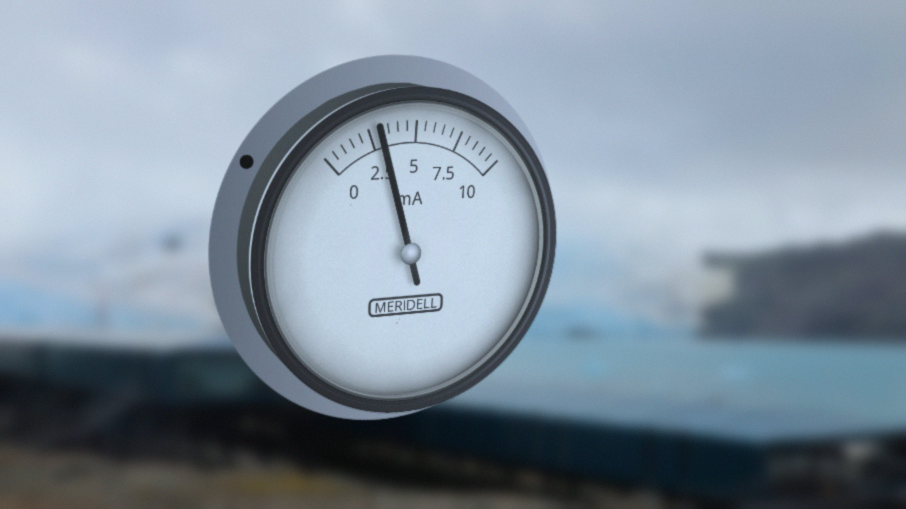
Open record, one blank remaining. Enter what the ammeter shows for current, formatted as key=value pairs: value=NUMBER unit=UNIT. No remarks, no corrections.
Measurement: value=3 unit=mA
